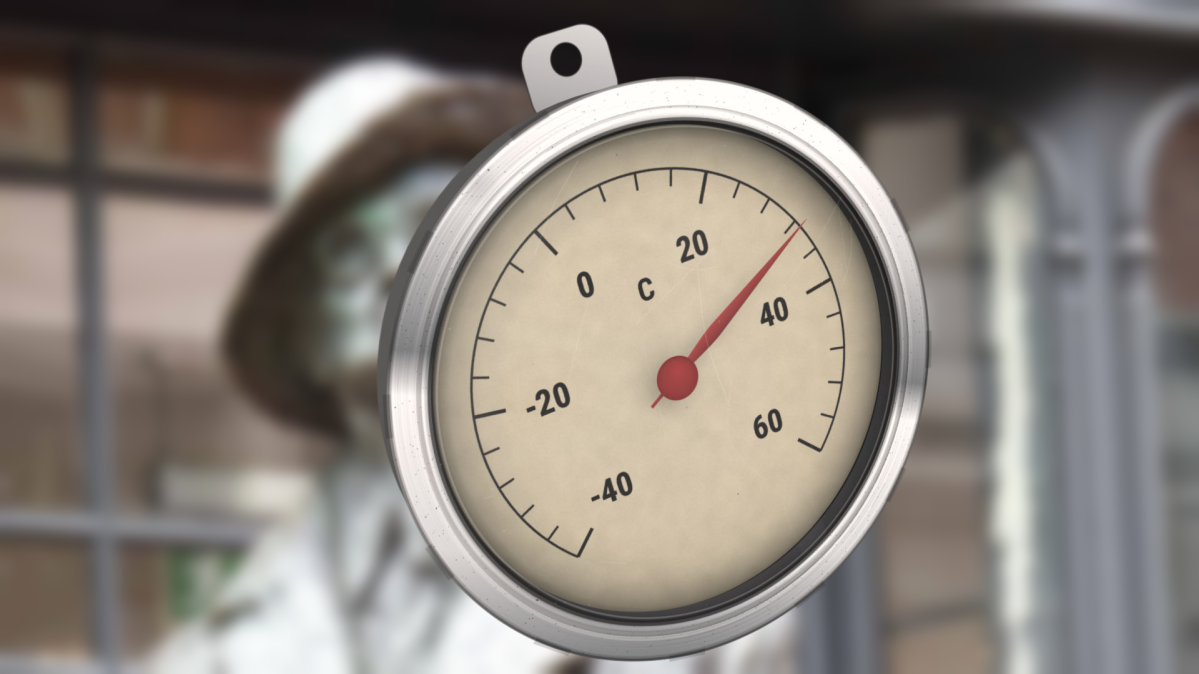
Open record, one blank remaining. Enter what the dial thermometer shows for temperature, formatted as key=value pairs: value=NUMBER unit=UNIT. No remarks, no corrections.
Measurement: value=32 unit=°C
